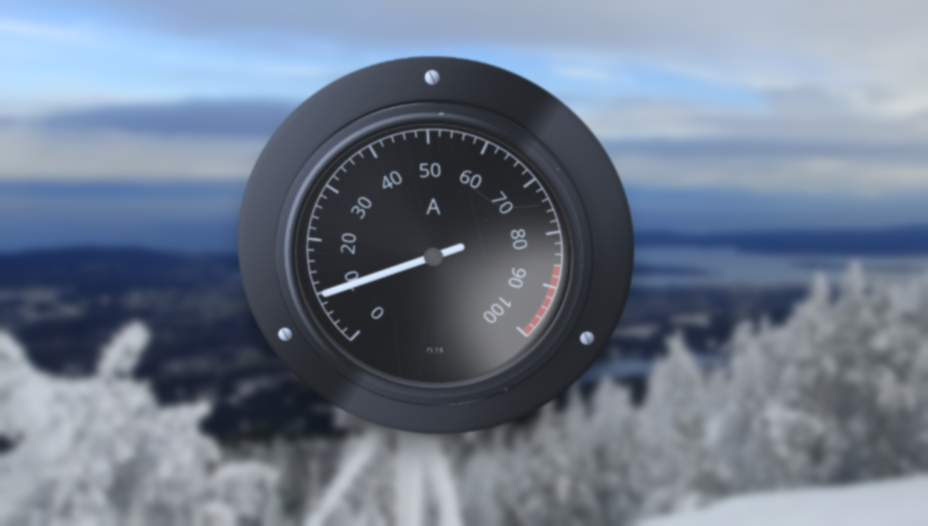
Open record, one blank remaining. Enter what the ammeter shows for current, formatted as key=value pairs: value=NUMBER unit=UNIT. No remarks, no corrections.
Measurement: value=10 unit=A
